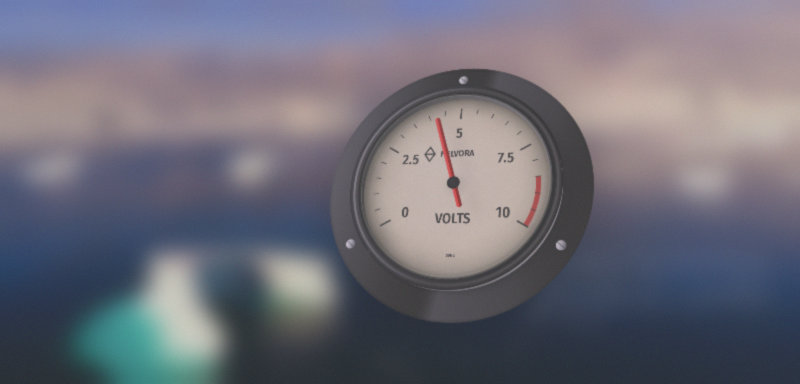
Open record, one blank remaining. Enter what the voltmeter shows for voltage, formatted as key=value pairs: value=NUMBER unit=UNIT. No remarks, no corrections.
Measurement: value=4.25 unit=V
